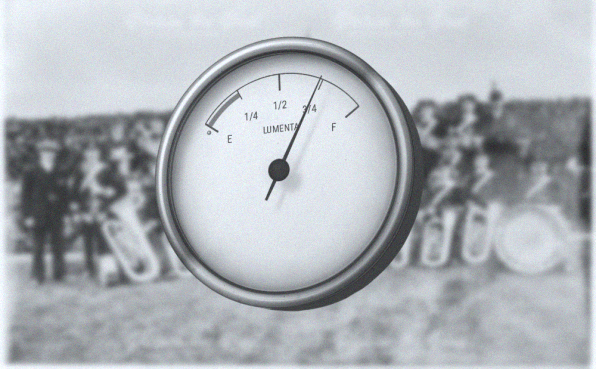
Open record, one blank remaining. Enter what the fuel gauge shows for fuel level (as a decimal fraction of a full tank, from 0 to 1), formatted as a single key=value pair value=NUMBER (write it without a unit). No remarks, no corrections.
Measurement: value=0.75
